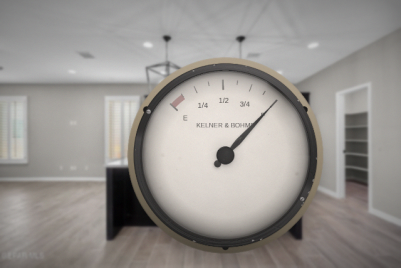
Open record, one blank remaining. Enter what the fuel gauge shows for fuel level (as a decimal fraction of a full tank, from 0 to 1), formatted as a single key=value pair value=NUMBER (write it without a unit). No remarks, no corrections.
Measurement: value=1
